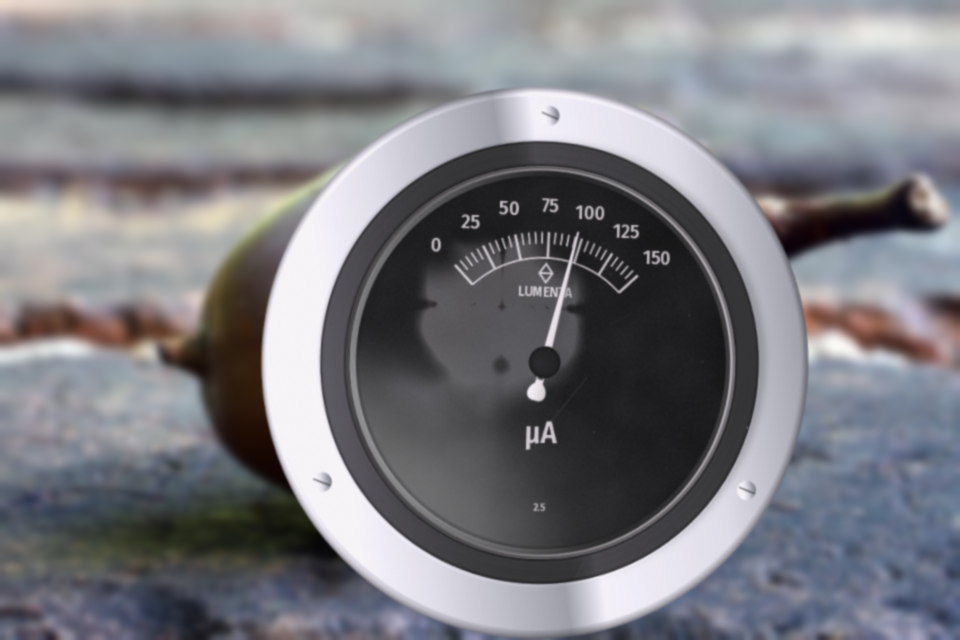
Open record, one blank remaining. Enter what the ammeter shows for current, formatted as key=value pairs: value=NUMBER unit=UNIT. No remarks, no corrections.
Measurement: value=95 unit=µA
